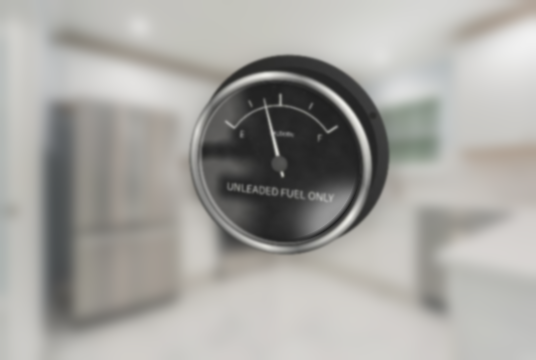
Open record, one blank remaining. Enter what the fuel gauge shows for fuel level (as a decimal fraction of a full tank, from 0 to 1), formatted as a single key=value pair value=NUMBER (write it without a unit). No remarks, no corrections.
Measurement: value=0.375
